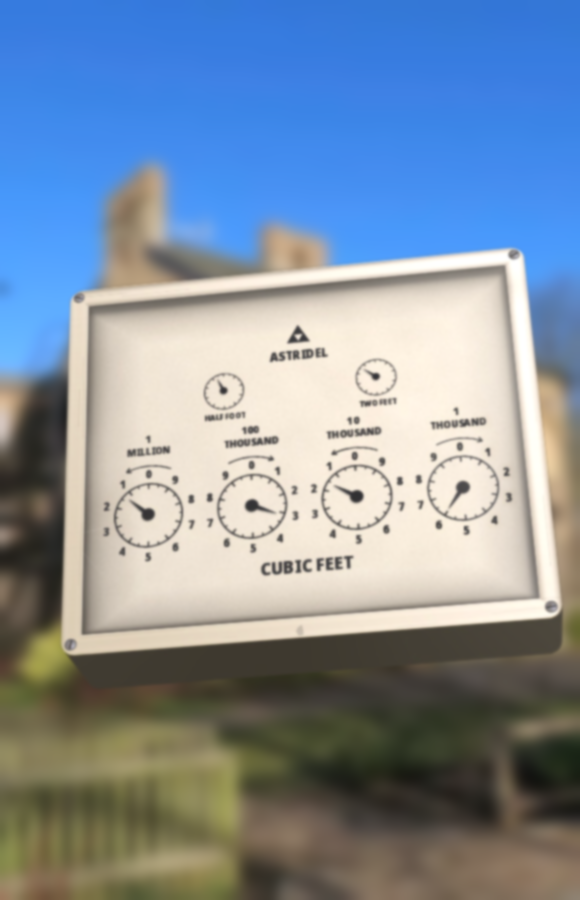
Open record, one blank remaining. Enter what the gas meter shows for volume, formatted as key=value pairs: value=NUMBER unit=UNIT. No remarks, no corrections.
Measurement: value=131600 unit=ft³
